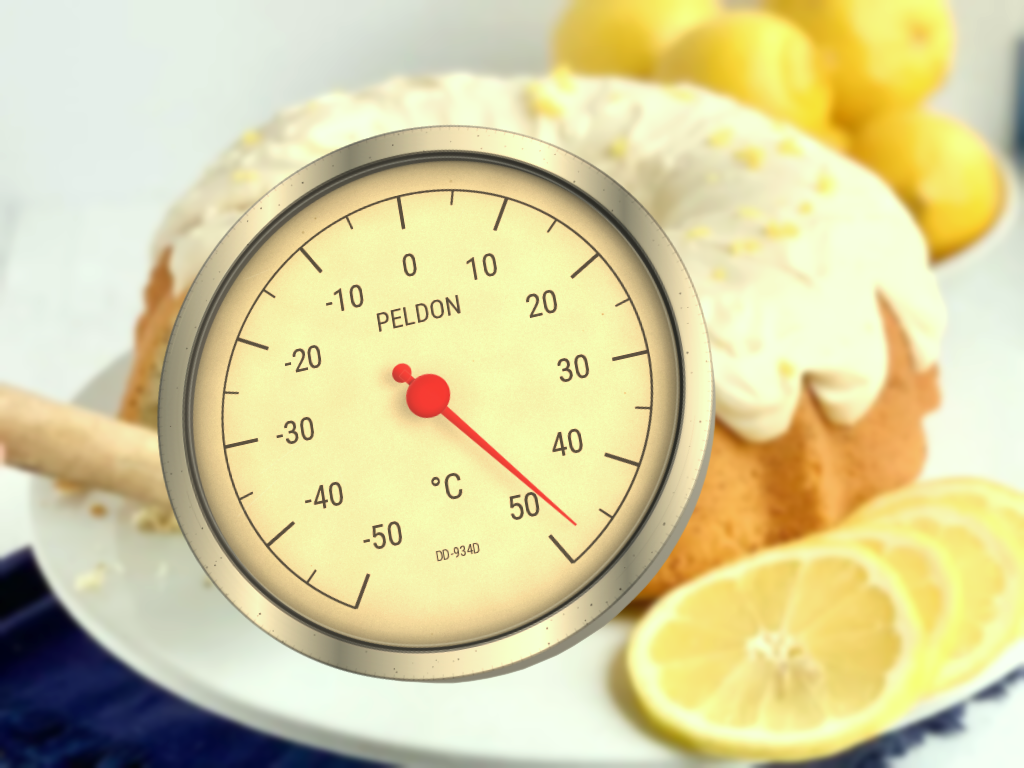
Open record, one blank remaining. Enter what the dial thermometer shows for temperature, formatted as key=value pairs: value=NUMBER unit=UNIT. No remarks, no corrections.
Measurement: value=47.5 unit=°C
